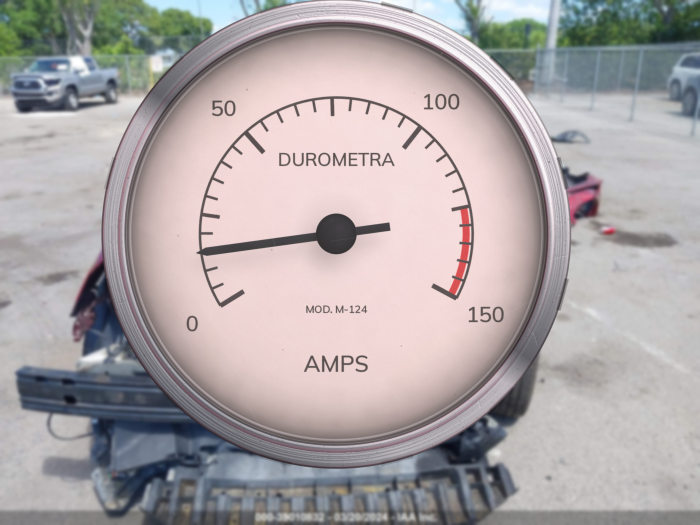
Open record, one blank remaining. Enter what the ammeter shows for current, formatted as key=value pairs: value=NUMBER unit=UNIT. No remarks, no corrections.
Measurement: value=15 unit=A
